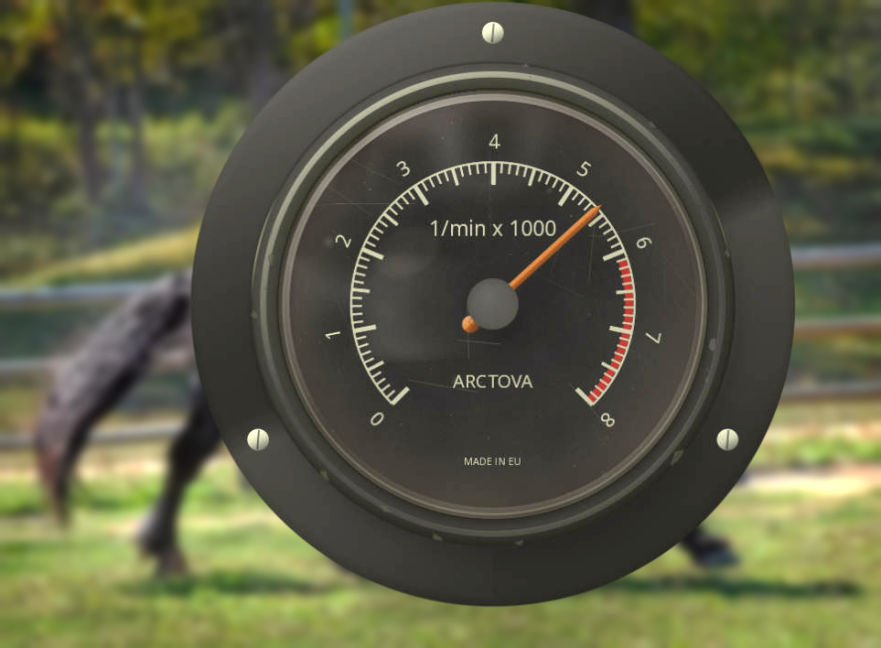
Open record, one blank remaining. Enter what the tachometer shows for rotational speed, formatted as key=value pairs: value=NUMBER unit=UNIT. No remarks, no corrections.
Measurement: value=5400 unit=rpm
